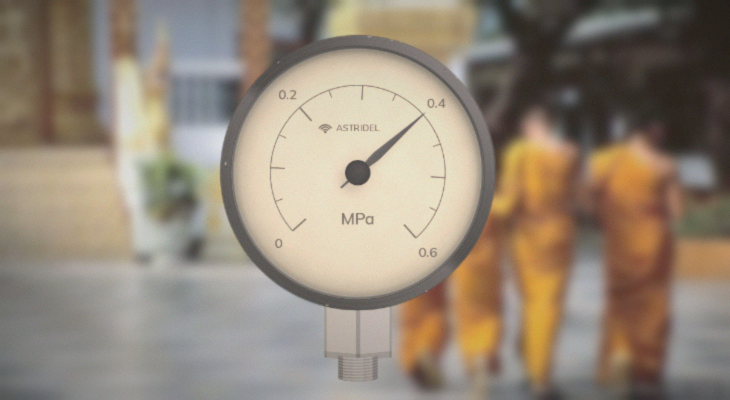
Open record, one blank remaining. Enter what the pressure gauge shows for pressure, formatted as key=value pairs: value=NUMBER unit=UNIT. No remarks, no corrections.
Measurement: value=0.4 unit=MPa
